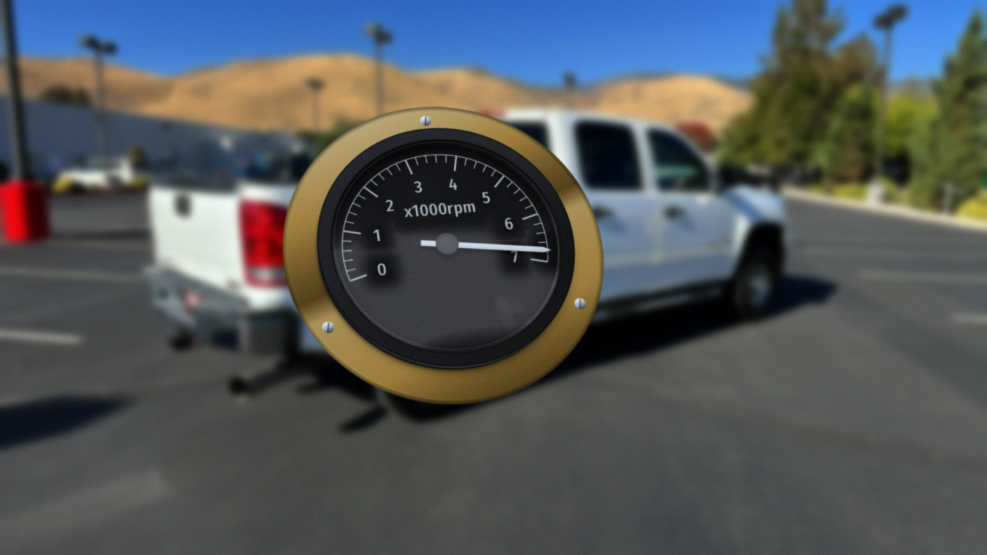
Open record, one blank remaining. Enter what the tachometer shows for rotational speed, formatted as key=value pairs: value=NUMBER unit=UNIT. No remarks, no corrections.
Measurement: value=6800 unit=rpm
